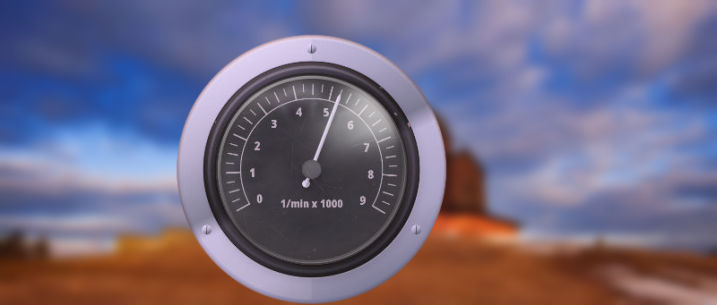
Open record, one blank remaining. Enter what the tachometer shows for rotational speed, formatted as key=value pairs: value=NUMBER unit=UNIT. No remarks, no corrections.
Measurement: value=5250 unit=rpm
